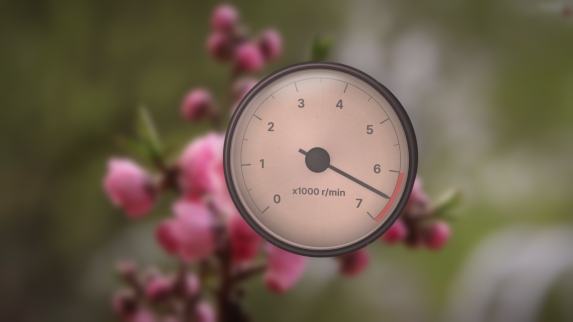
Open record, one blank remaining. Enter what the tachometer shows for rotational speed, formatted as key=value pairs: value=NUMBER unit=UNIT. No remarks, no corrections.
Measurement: value=6500 unit=rpm
